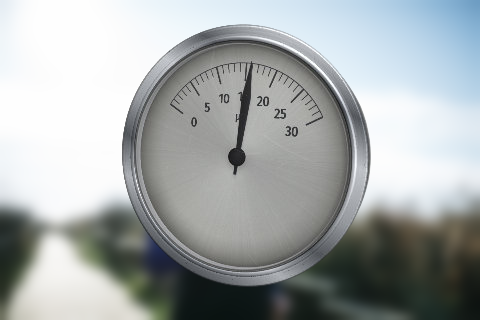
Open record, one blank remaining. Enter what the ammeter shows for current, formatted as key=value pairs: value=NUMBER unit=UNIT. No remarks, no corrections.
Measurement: value=16 unit=µA
